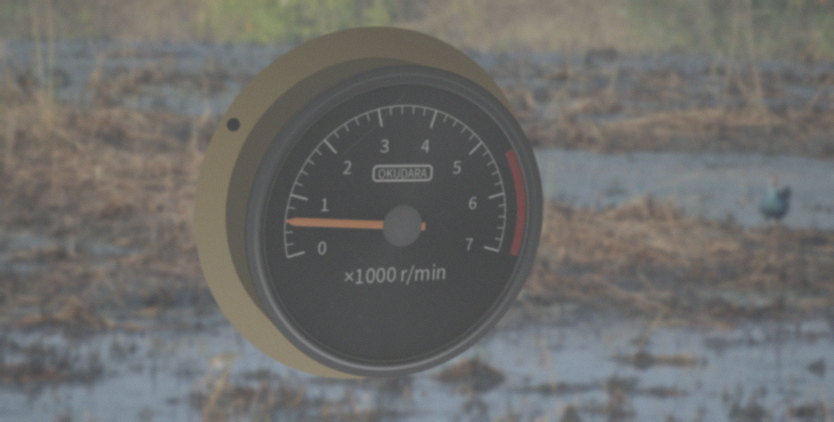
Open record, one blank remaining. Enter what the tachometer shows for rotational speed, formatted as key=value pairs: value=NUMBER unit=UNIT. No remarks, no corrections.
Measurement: value=600 unit=rpm
